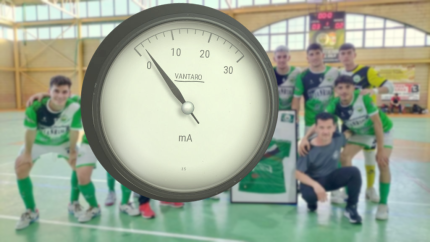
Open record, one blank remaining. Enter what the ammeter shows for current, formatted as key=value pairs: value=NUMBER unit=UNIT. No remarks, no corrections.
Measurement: value=2 unit=mA
